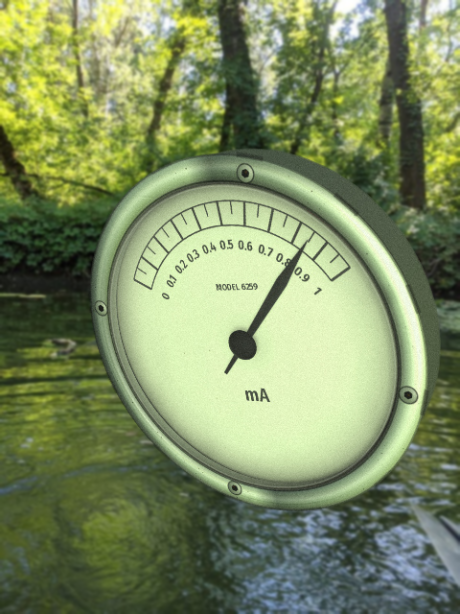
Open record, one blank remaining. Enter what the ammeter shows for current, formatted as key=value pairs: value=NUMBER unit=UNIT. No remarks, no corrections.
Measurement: value=0.85 unit=mA
